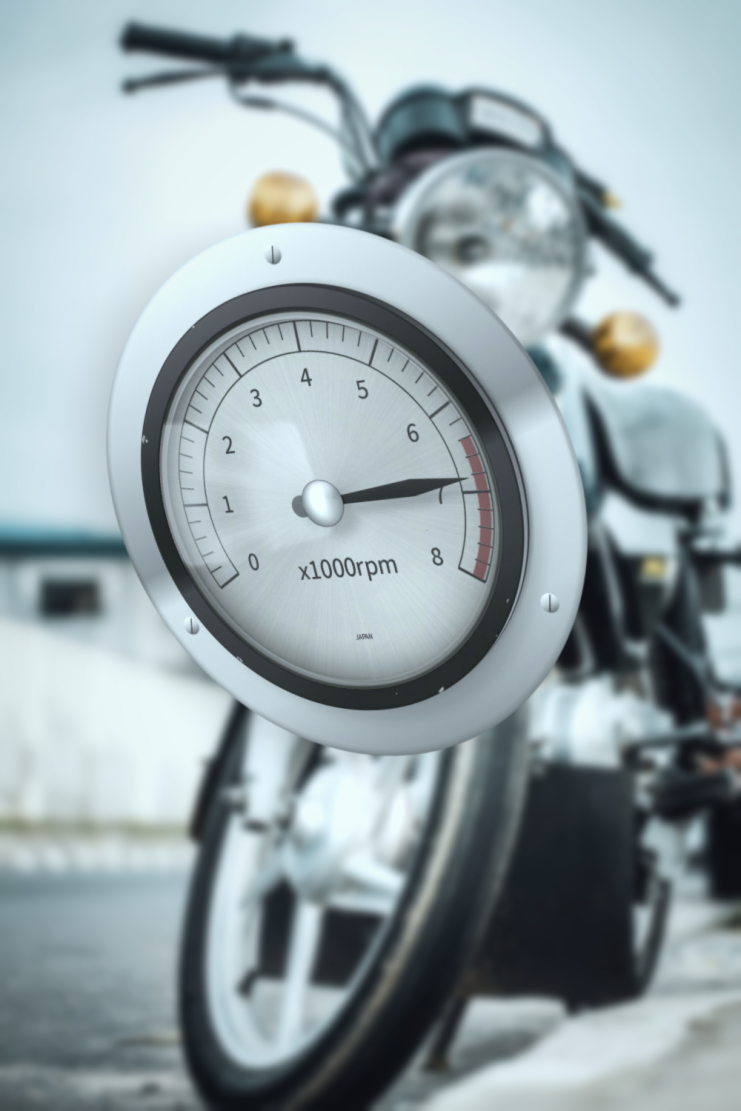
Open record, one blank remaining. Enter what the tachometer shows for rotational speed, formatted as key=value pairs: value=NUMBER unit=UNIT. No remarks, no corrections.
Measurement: value=6800 unit=rpm
